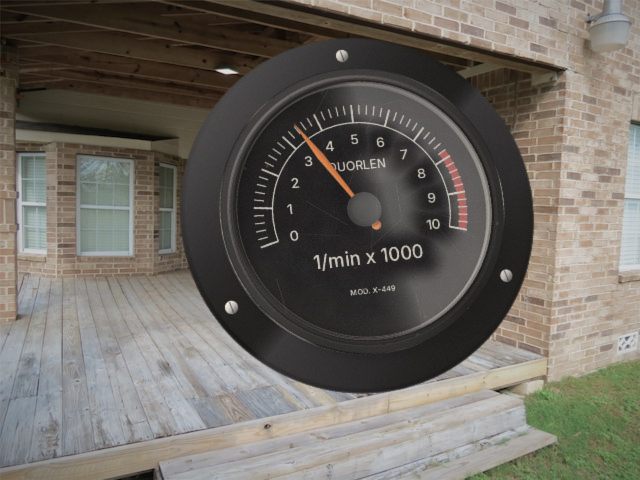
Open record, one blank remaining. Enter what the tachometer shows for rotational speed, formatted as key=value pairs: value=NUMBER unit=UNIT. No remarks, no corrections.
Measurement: value=3400 unit=rpm
